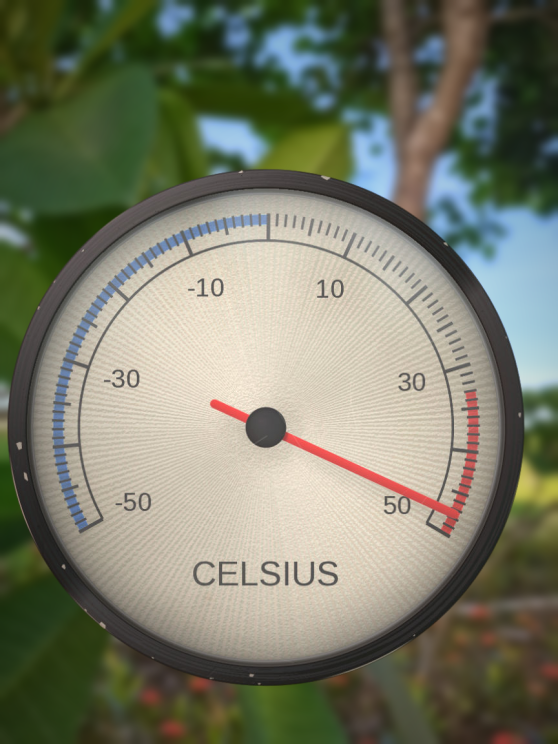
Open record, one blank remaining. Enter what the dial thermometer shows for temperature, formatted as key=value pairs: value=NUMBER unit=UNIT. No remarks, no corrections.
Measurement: value=47.5 unit=°C
